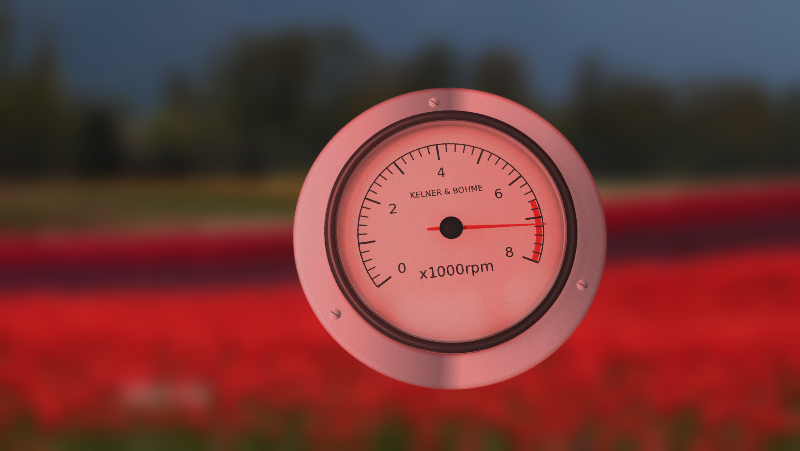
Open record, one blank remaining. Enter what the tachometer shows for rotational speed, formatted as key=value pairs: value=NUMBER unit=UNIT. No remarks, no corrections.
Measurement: value=7200 unit=rpm
